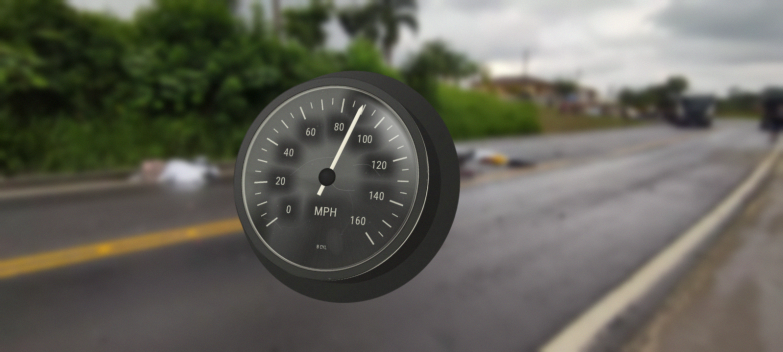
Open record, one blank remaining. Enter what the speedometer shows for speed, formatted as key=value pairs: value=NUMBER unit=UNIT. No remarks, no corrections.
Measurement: value=90 unit=mph
